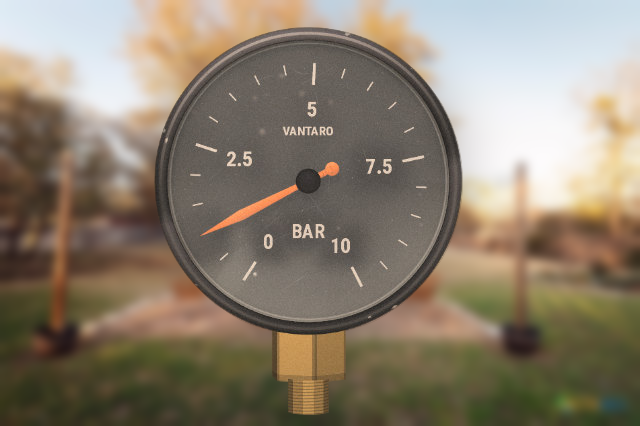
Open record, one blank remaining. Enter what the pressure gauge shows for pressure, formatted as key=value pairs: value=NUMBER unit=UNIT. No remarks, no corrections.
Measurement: value=1 unit=bar
